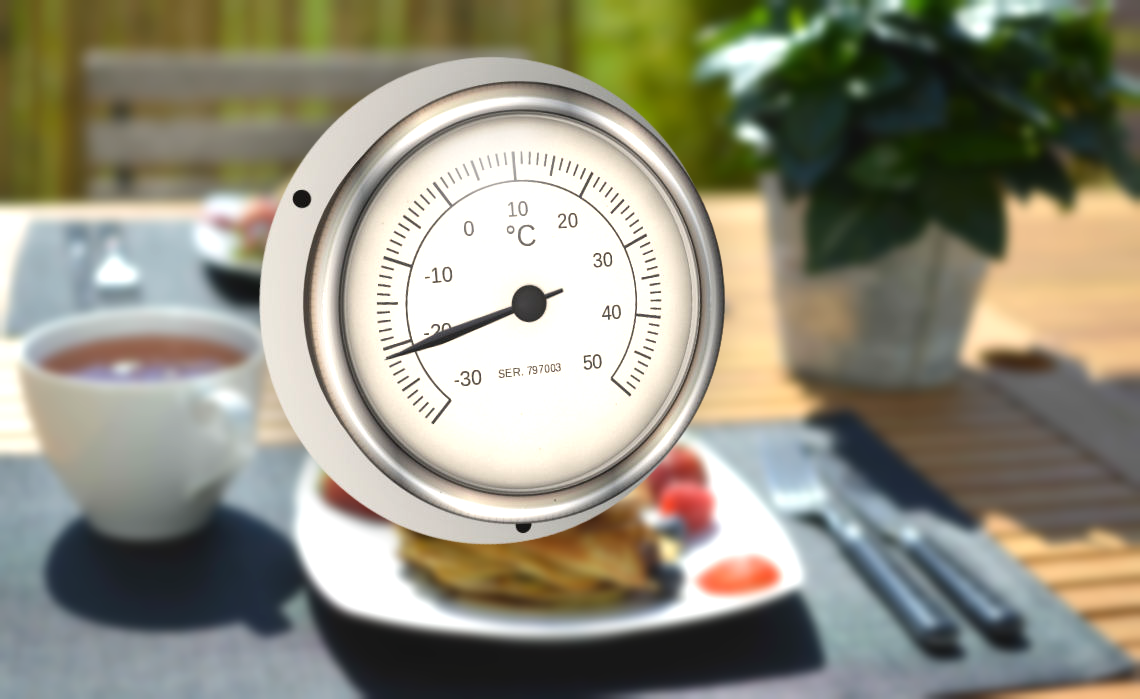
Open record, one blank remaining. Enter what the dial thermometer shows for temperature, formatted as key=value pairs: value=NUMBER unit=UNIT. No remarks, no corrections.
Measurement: value=-21 unit=°C
